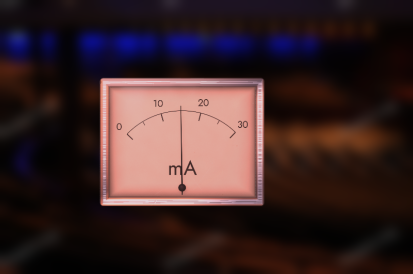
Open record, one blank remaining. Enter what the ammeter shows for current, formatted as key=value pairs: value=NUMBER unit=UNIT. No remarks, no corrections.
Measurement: value=15 unit=mA
